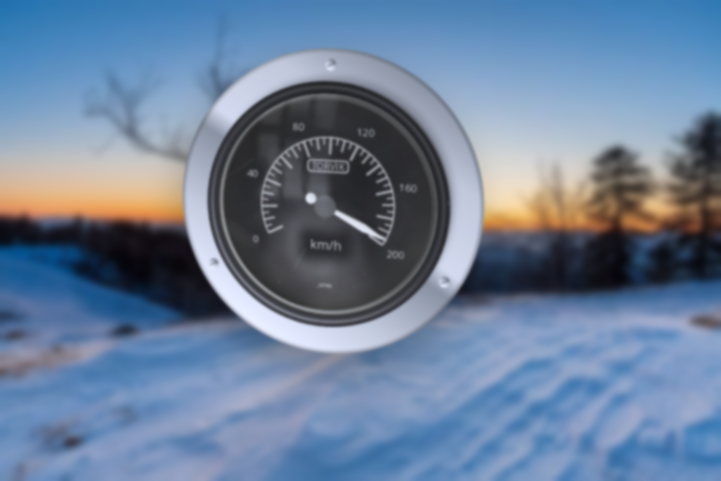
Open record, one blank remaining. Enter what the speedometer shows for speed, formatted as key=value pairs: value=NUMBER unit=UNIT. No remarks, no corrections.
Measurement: value=195 unit=km/h
